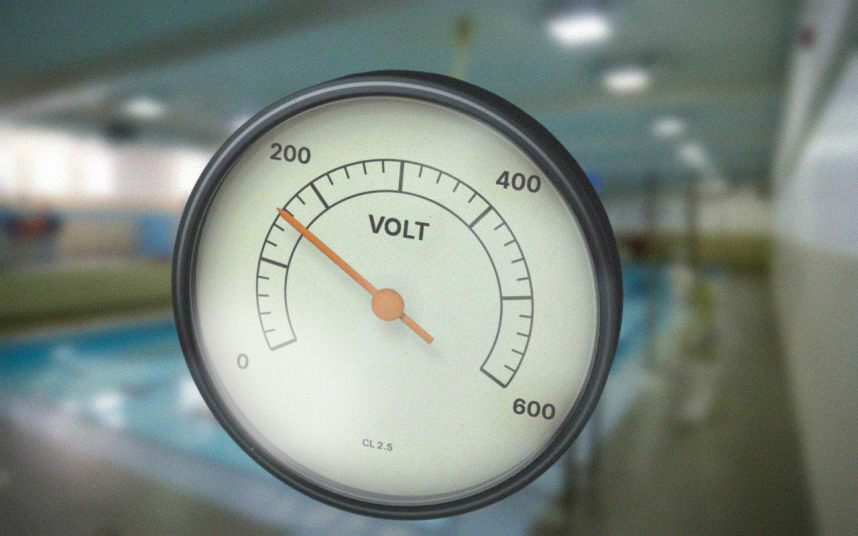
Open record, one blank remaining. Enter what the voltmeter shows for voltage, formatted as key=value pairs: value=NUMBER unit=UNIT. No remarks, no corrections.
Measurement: value=160 unit=V
